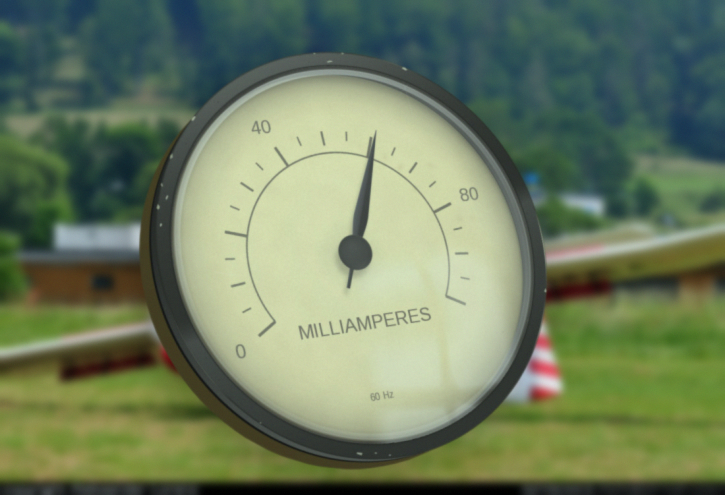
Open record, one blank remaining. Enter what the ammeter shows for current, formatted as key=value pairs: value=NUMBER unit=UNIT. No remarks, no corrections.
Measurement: value=60 unit=mA
